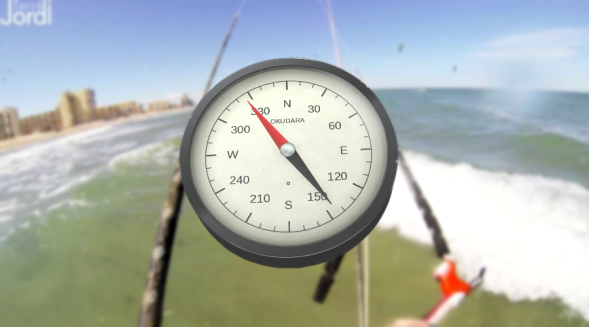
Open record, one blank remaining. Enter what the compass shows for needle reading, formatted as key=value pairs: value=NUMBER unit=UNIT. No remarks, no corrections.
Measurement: value=325 unit=°
